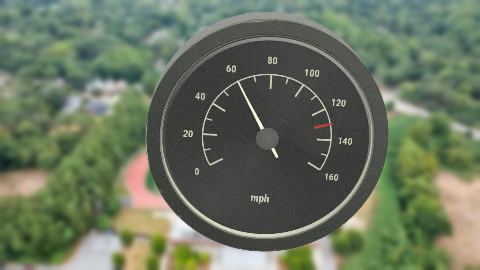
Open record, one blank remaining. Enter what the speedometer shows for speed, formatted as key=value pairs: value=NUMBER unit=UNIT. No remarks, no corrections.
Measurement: value=60 unit=mph
